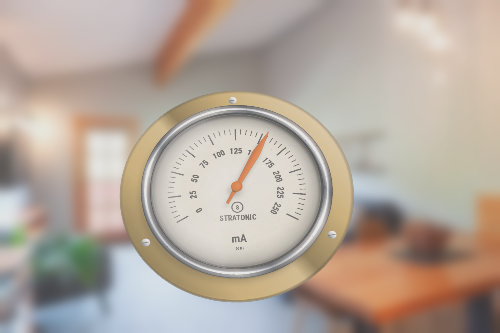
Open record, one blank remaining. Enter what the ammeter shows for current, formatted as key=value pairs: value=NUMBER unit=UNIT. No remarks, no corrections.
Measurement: value=155 unit=mA
